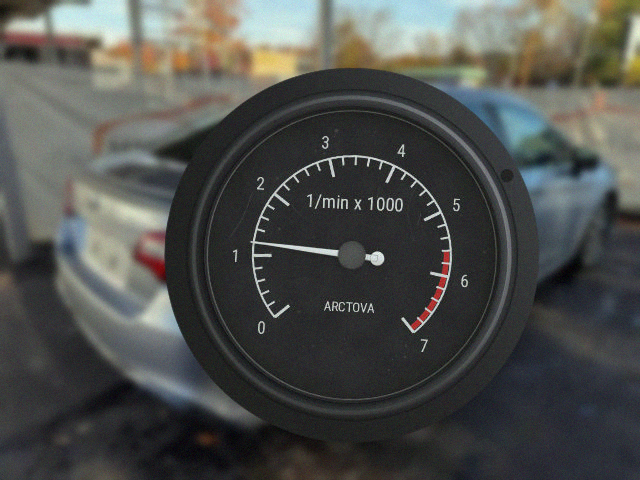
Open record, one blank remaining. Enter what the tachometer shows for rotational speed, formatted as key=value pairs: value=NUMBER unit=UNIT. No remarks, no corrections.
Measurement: value=1200 unit=rpm
